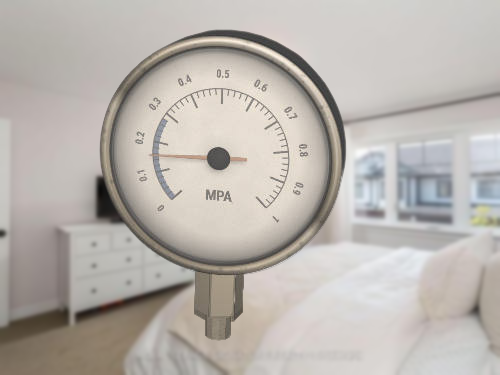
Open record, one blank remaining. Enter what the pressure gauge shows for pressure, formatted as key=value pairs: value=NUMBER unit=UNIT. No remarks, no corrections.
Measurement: value=0.16 unit=MPa
